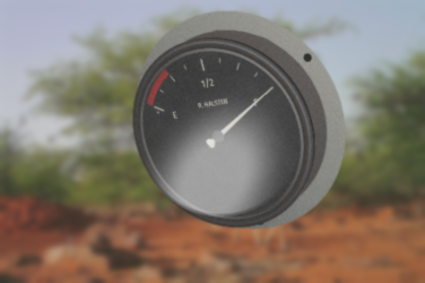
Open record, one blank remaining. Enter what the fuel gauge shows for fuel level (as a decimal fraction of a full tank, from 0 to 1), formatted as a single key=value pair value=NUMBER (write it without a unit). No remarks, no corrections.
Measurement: value=1
